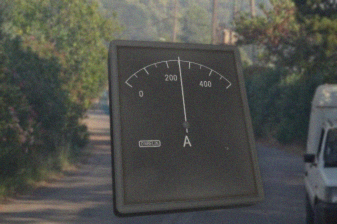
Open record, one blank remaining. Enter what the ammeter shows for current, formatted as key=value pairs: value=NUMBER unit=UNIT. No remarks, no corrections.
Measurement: value=250 unit=A
